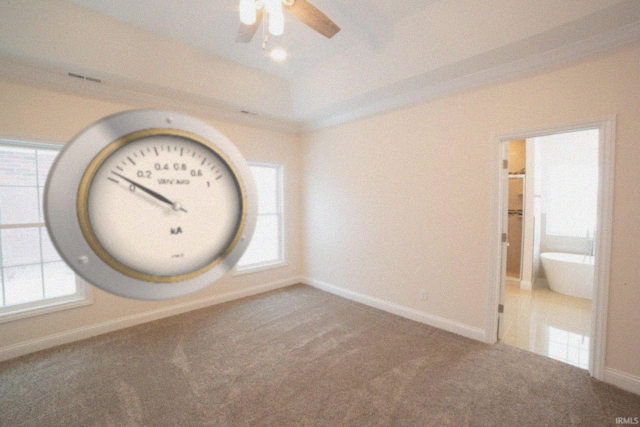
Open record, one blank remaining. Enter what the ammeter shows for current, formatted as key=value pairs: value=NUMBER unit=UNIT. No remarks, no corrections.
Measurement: value=0.05 unit=kA
